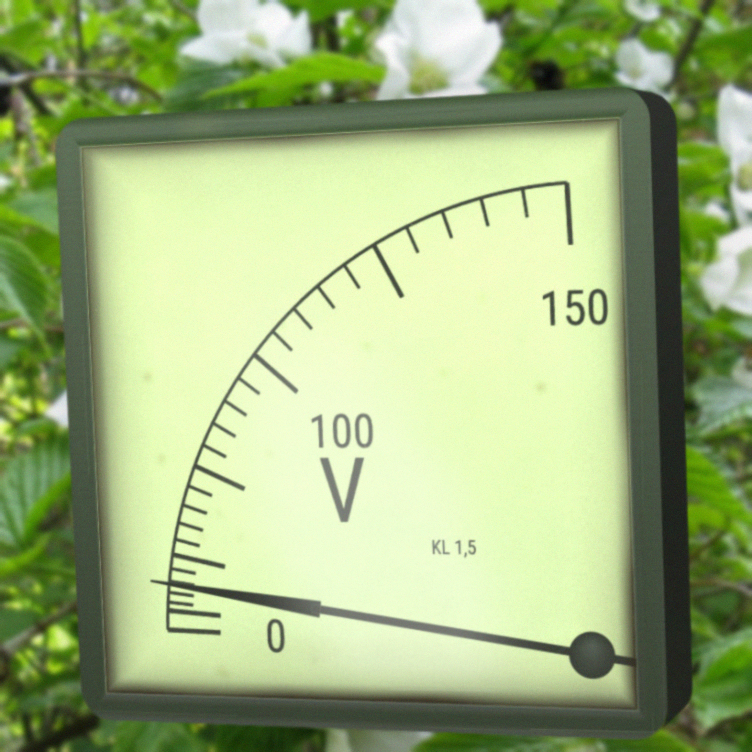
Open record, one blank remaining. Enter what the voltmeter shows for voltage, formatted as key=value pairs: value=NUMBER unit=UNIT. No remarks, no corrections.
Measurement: value=40 unit=V
